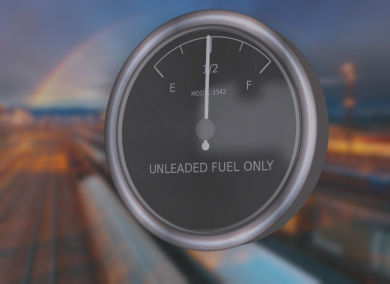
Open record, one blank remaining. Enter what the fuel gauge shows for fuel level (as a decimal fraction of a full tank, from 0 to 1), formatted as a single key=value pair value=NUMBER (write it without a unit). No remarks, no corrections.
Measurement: value=0.5
